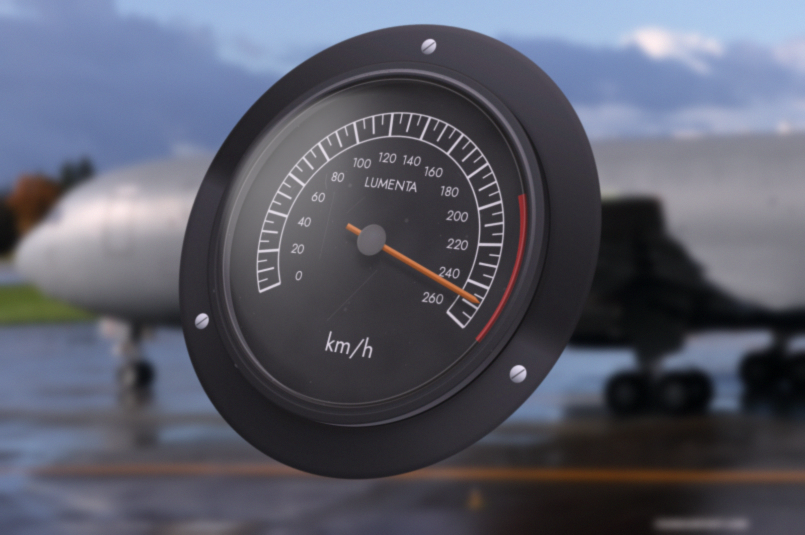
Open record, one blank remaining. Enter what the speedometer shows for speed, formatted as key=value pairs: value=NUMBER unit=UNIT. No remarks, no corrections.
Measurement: value=247.5 unit=km/h
